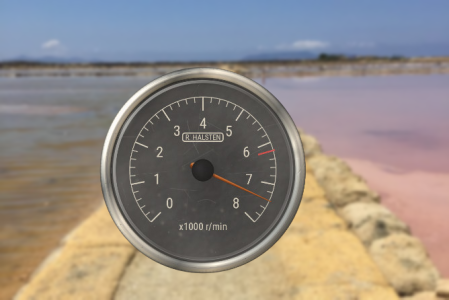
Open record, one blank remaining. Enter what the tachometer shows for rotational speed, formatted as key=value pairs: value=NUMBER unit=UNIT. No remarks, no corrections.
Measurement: value=7400 unit=rpm
